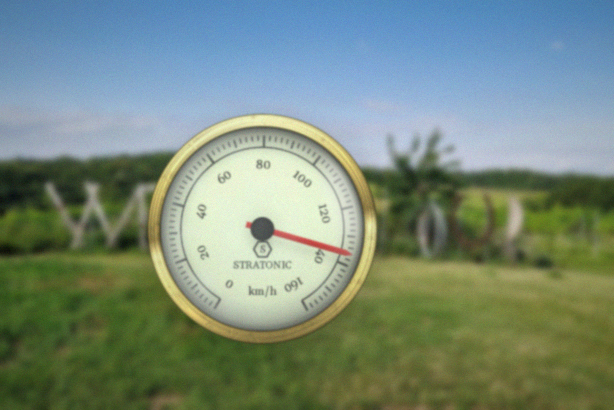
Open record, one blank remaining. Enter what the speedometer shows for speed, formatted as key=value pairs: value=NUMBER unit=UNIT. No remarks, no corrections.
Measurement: value=136 unit=km/h
